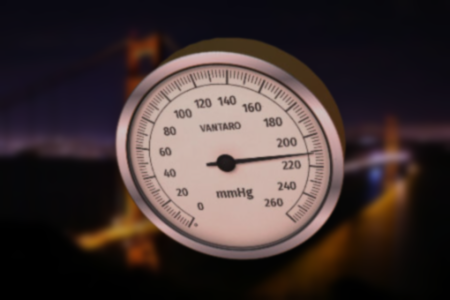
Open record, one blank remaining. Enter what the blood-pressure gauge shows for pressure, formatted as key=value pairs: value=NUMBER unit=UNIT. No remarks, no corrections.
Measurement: value=210 unit=mmHg
